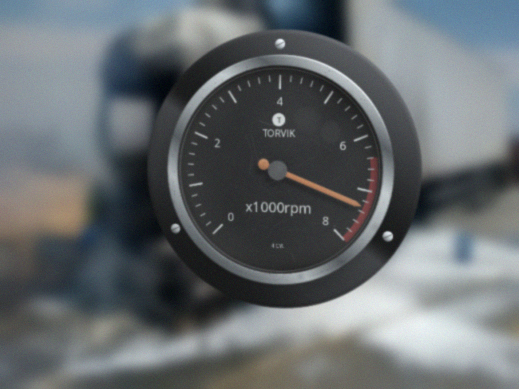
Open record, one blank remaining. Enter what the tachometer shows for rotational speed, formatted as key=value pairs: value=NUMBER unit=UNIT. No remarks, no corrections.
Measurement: value=7300 unit=rpm
